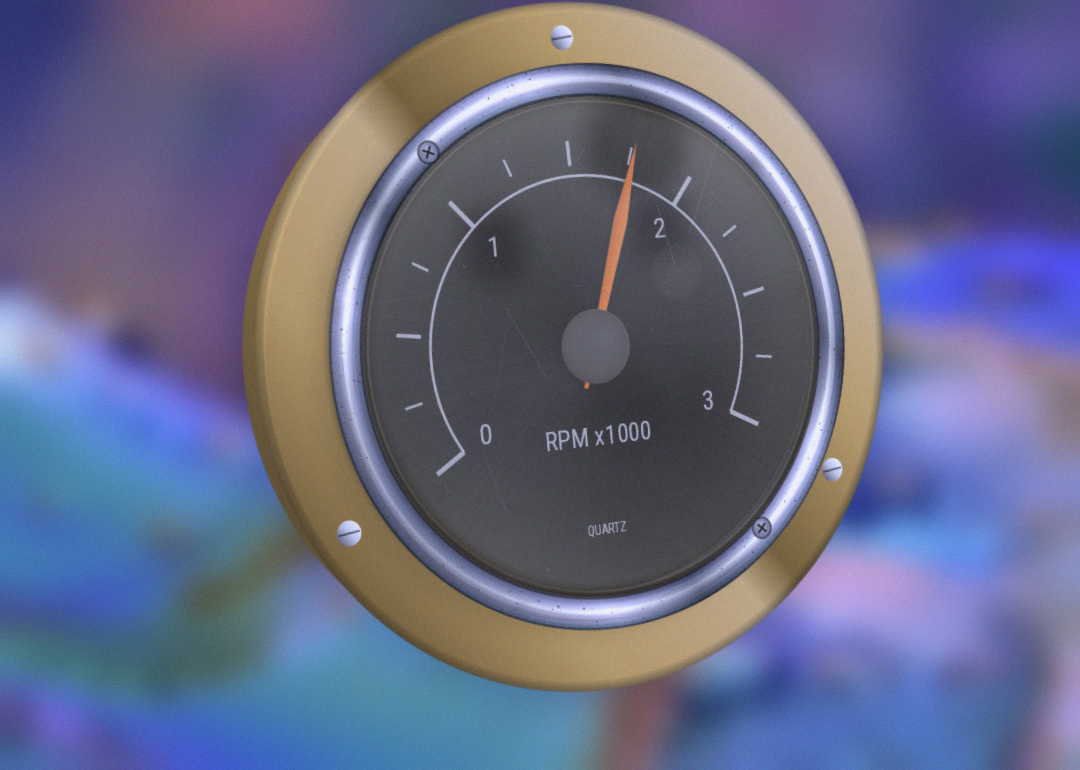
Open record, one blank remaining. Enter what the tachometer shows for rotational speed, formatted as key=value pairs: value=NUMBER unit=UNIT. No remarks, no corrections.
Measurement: value=1750 unit=rpm
